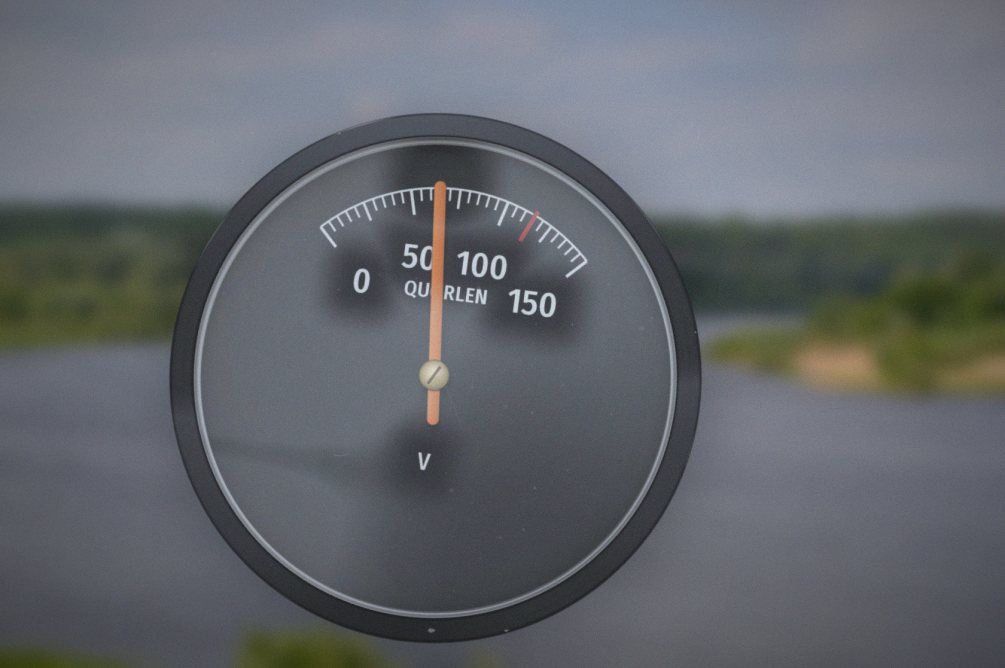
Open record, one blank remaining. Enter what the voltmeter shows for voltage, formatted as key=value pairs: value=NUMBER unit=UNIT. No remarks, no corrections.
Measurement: value=65 unit=V
